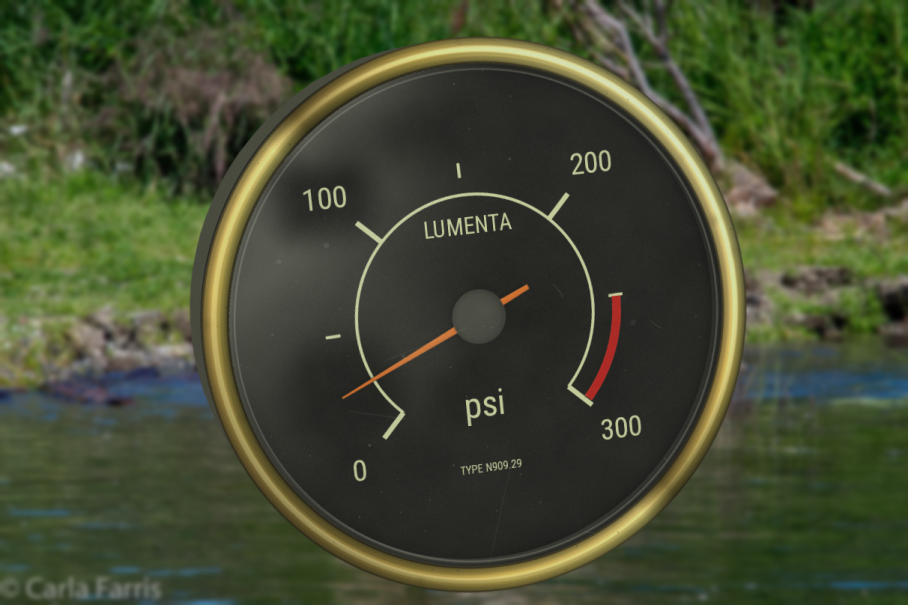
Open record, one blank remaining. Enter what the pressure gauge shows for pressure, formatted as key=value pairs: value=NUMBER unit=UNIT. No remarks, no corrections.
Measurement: value=25 unit=psi
